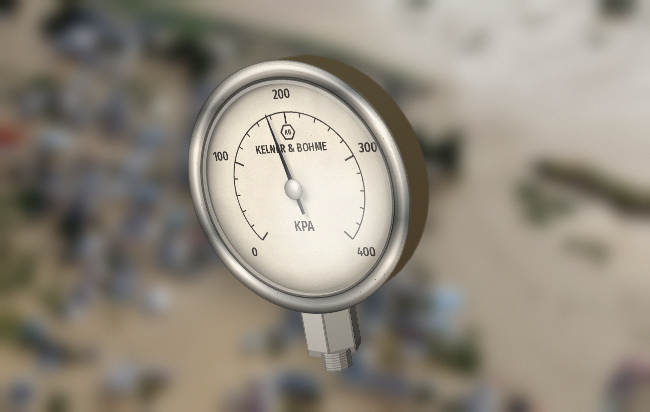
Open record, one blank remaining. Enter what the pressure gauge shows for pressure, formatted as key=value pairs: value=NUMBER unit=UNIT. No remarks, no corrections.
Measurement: value=180 unit=kPa
